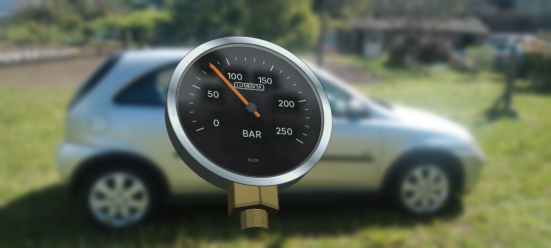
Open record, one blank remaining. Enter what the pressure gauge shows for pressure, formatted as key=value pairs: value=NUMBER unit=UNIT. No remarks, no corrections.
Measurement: value=80 unit=bar
